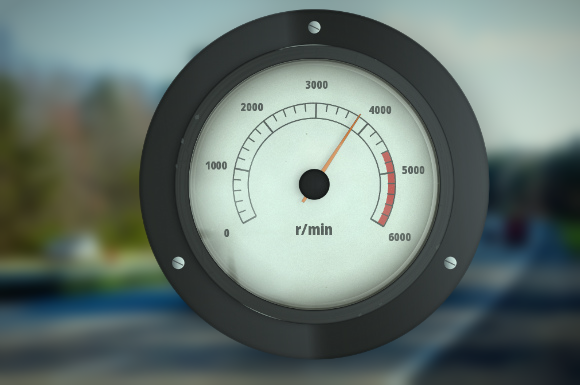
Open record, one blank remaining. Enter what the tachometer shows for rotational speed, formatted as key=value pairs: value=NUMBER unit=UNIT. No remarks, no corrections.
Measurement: value=3800 unit=rpm
